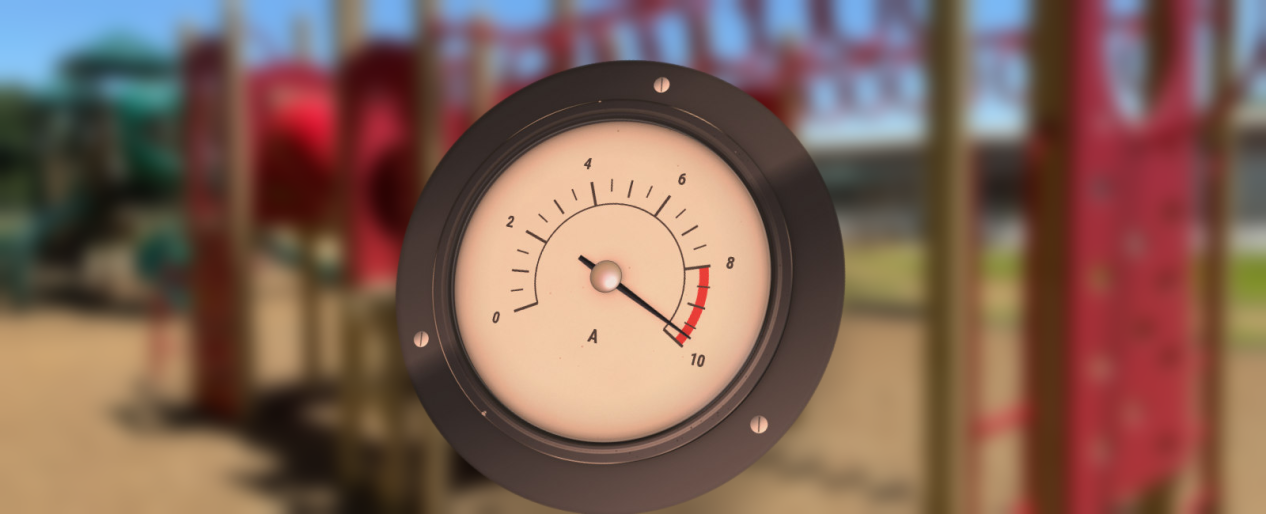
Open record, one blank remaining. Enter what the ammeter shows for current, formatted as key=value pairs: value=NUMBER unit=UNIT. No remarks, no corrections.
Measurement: value=9.75 unit=A
